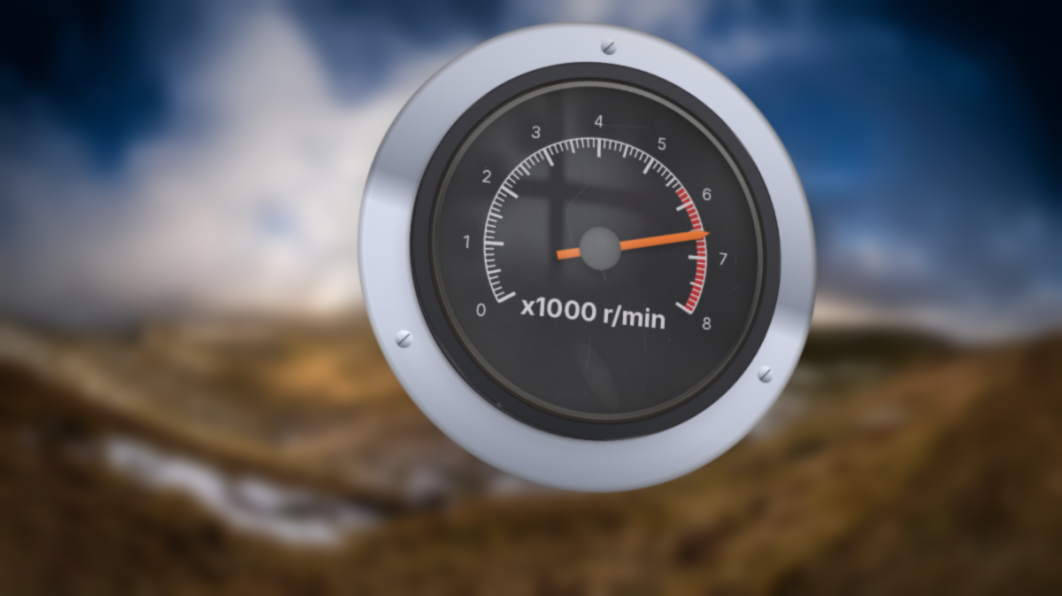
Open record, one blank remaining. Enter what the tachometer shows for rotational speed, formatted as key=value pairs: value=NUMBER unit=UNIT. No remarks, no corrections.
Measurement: value=6600 unit=rpm
